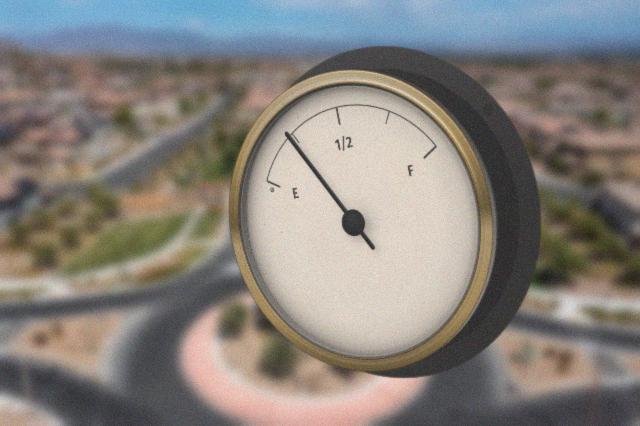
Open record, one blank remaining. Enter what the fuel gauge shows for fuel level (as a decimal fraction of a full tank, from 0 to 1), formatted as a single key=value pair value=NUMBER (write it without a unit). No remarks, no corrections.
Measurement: value=0.25
